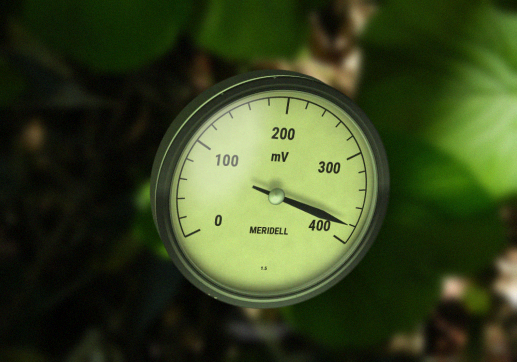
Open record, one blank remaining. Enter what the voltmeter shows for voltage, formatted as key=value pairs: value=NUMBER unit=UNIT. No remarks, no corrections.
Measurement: value=380 unit=mV
